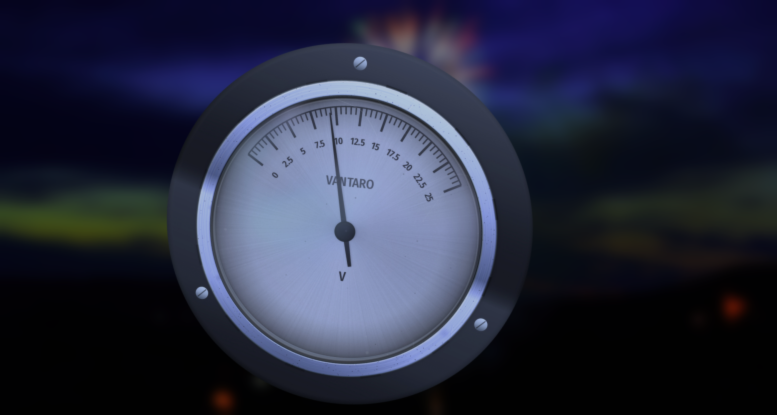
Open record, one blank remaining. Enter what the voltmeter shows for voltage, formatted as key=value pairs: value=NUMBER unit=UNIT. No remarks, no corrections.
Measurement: value=9.5 unit=V
